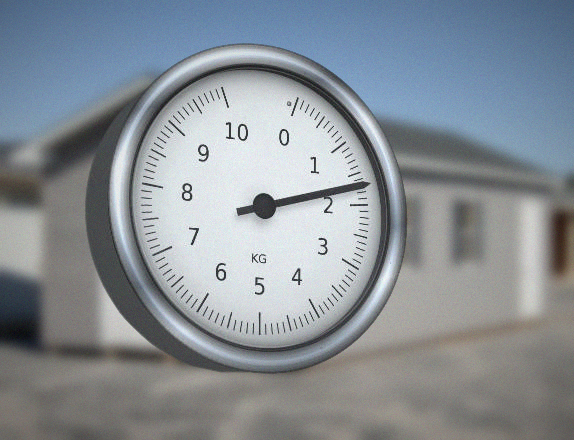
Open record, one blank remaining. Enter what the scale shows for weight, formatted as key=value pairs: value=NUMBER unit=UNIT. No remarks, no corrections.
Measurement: value=1.7 unit=kg
